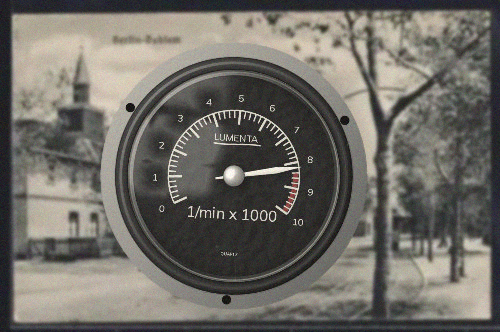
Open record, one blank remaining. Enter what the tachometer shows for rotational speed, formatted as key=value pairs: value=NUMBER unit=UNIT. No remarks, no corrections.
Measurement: value=8200 unit=rpm
